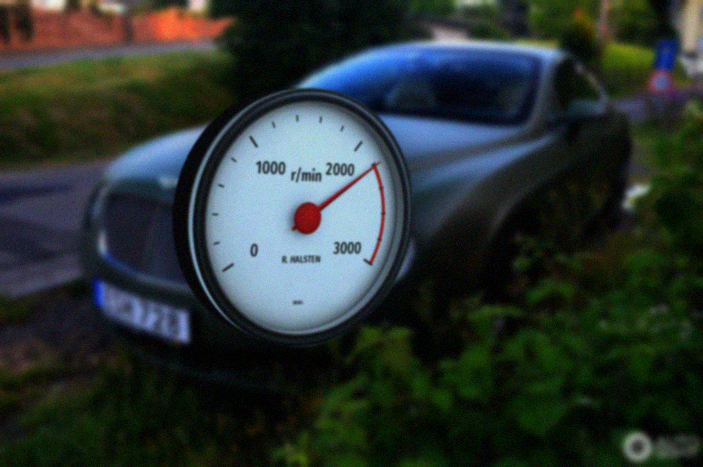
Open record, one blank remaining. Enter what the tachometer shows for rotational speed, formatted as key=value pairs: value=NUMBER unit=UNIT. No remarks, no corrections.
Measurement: value=2200 unit=rpm
